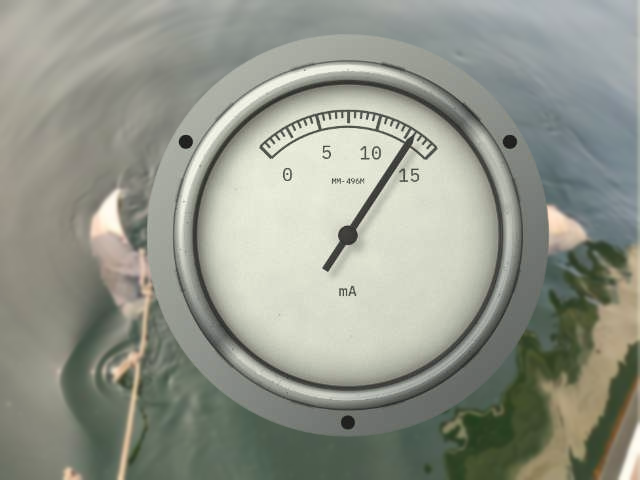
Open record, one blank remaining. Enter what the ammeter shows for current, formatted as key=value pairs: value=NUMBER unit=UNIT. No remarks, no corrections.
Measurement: value=13 unit=mA
